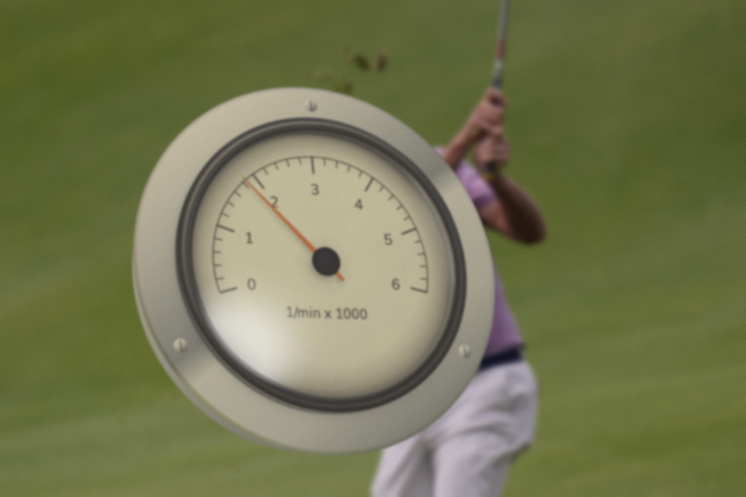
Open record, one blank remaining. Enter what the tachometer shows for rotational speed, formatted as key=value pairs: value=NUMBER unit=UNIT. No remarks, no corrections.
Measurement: value=1800 unit=rpm
